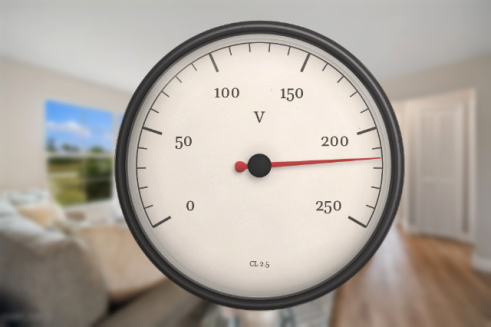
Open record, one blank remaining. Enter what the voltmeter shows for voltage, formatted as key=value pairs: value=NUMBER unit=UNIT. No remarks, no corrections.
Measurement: value=215 unit=V
